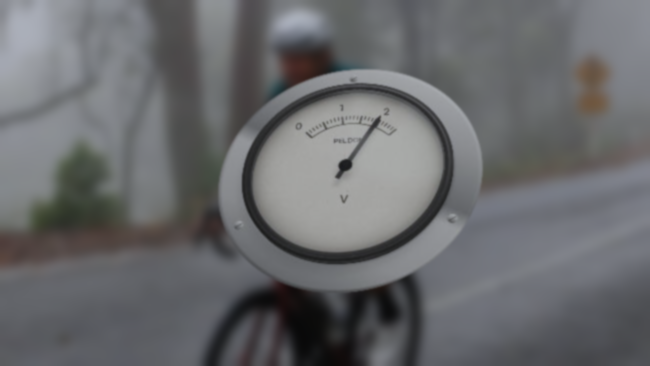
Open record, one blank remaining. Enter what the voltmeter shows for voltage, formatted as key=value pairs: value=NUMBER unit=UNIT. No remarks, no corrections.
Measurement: value=2 unit=V
